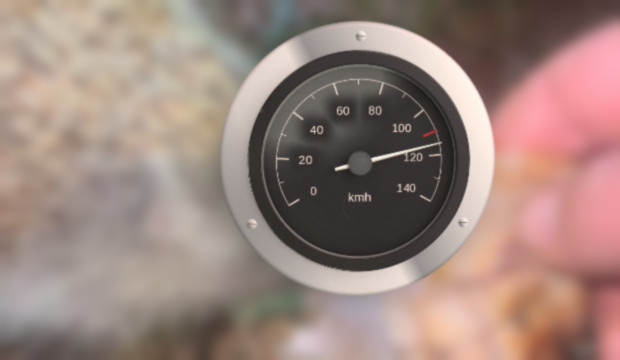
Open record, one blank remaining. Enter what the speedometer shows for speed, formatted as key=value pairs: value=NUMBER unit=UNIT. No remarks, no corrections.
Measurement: value=115 unit=km/h
